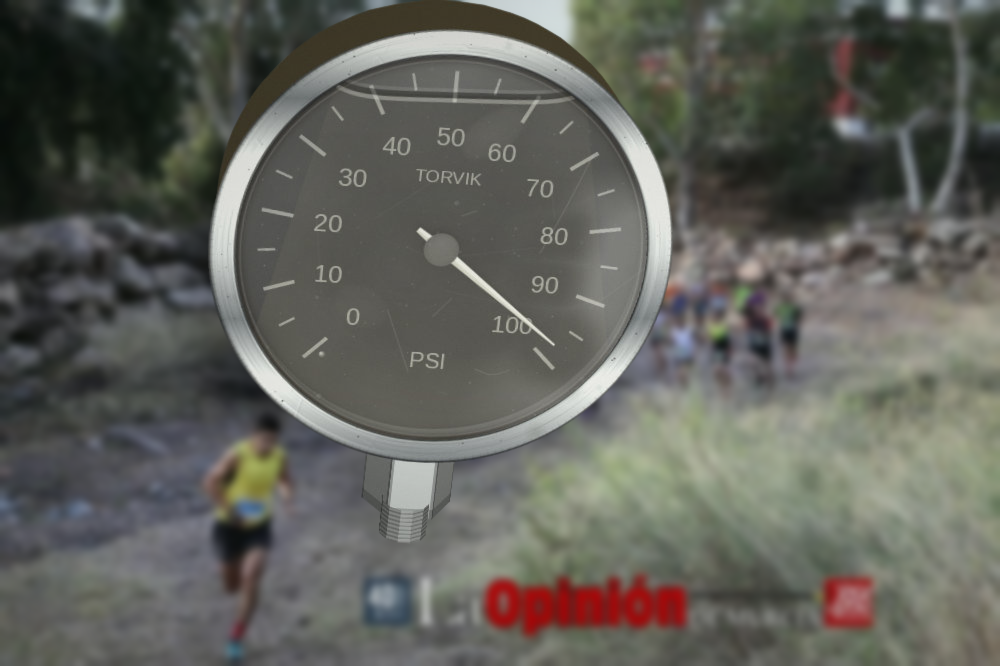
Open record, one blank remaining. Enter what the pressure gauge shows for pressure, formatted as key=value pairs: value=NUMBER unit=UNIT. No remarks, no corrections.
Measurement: value=97.5 unit=psi
